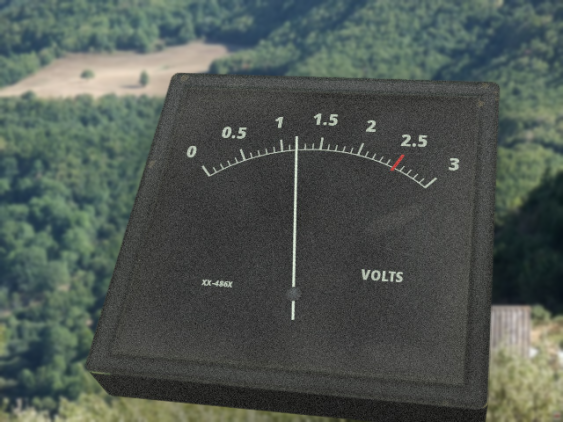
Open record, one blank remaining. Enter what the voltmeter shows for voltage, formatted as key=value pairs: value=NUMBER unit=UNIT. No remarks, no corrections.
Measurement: value=1.2 unit=V
